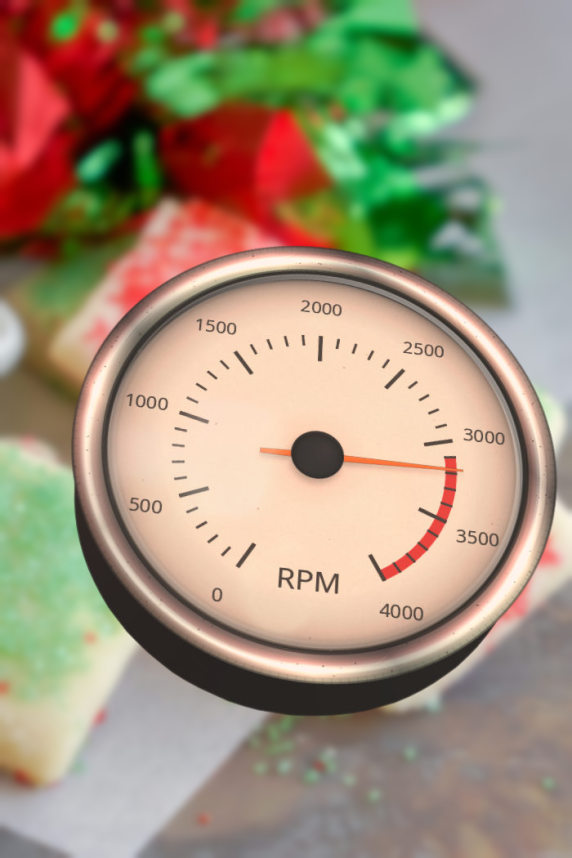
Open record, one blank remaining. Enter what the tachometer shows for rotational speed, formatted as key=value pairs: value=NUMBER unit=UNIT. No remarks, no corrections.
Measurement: value=3200 unit=rpm
